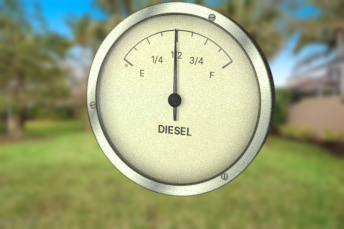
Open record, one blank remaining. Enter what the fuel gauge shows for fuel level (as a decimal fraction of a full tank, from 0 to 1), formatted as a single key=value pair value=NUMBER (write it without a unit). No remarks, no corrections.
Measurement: value=0.5
